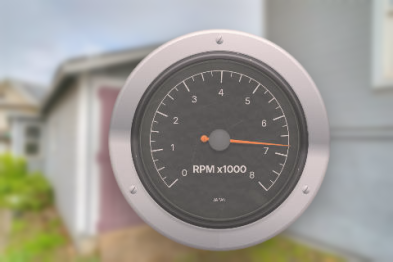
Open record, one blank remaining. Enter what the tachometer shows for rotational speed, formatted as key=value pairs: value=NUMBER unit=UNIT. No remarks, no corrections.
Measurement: value=6750 unit=rpm
